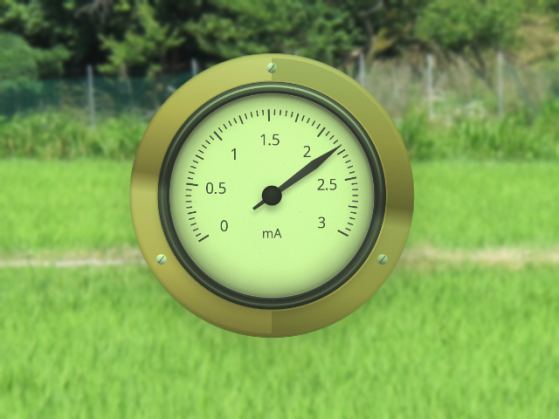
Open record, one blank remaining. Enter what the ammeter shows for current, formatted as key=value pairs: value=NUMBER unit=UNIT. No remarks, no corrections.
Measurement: value=2.2 unit=mA
